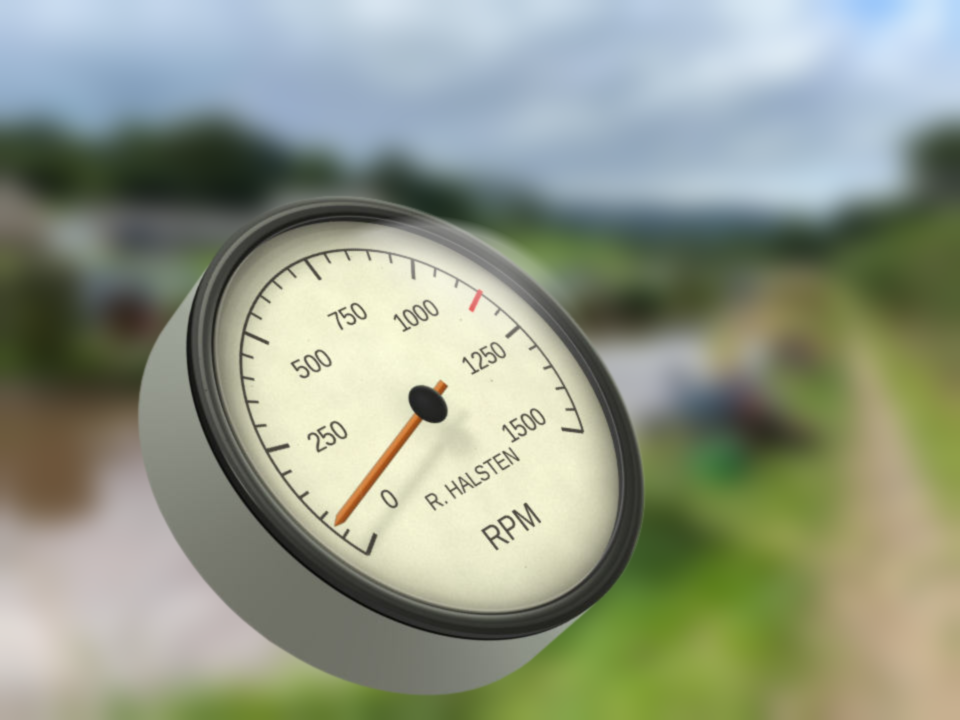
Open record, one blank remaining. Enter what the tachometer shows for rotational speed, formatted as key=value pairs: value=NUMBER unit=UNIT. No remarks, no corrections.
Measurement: value=75 unit=rpm
